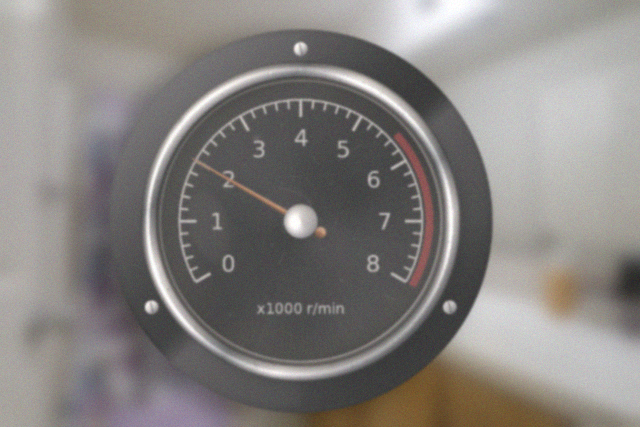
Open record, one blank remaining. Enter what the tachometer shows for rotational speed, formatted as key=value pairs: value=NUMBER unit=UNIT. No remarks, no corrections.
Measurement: value=2000 unit=rpm
